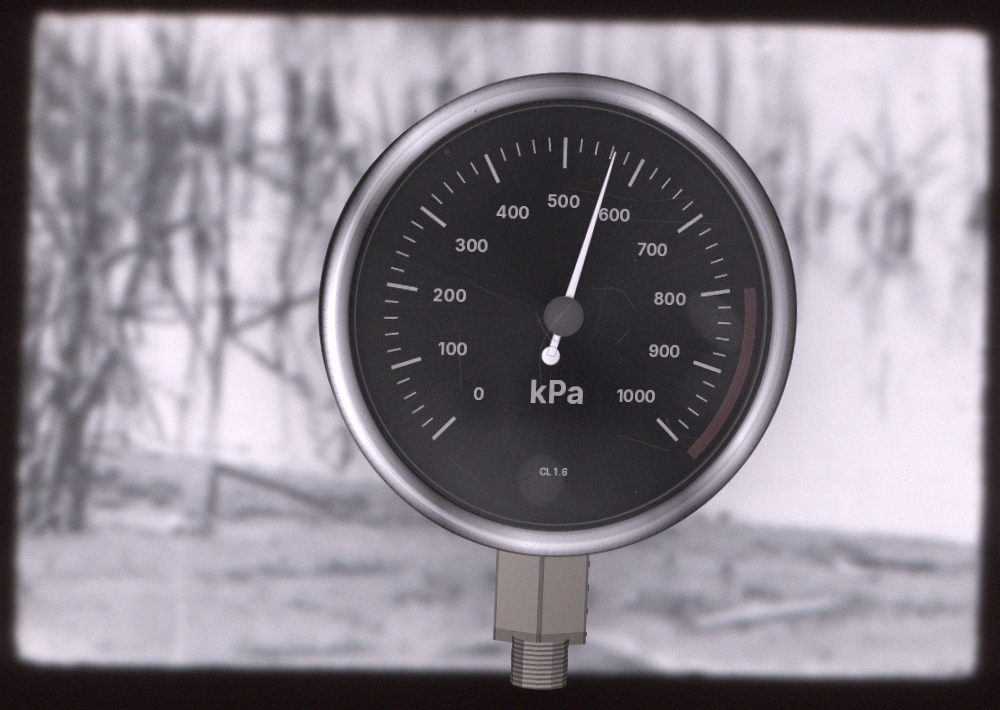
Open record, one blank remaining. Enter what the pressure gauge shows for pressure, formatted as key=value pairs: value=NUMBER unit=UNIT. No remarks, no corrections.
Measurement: value=560 unit=kPa
